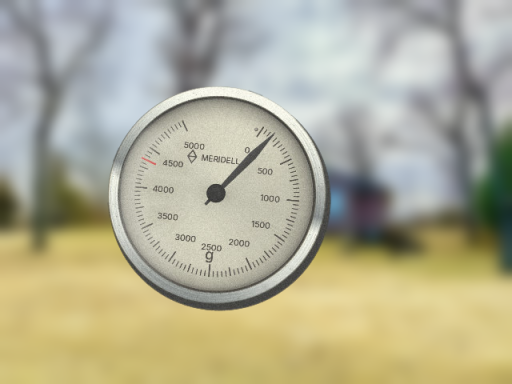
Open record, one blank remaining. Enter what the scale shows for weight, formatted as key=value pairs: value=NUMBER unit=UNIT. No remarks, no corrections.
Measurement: value=150 unit=g
